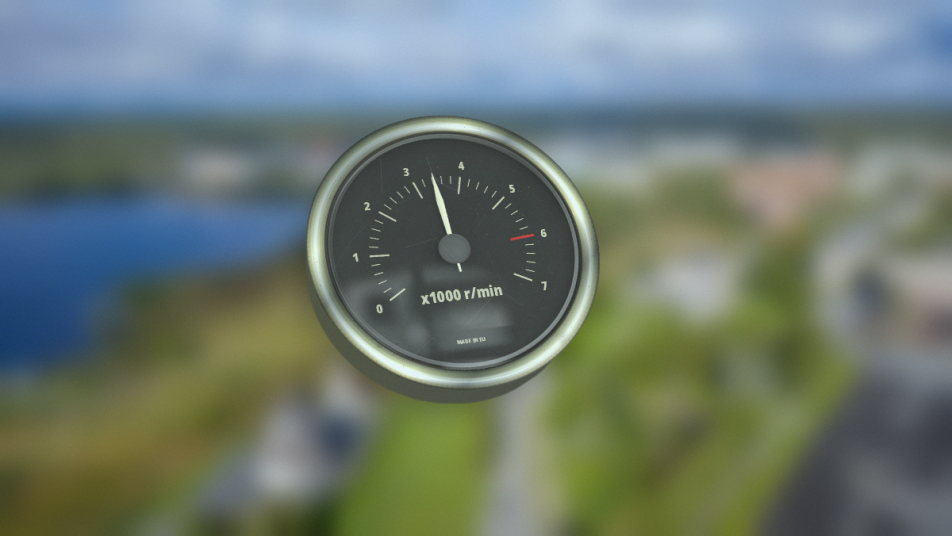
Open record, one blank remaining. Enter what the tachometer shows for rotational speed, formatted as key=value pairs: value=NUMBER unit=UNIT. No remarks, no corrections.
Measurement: value=3400 unit=rpm
